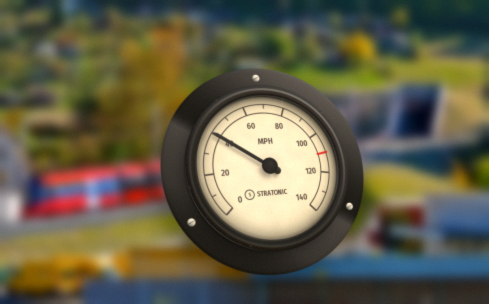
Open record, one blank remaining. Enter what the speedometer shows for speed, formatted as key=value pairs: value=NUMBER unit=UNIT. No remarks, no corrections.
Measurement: value=40 unit=mph
